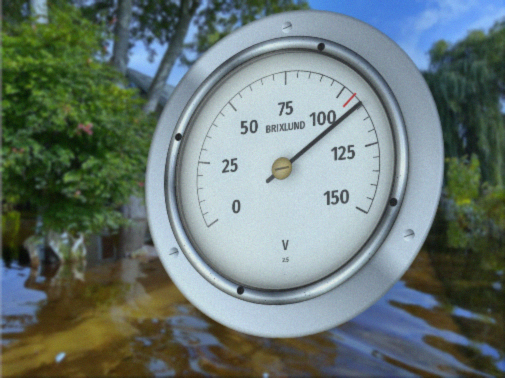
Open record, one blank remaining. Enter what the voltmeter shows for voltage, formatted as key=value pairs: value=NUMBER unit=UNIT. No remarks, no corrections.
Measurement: value=110 unit=V
